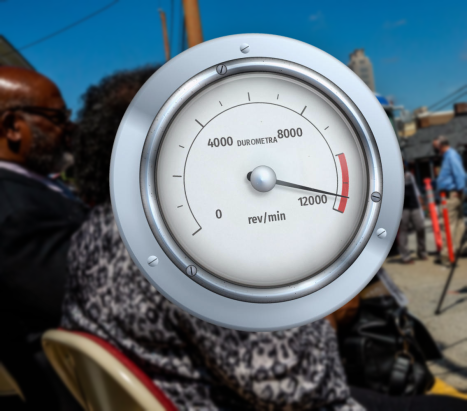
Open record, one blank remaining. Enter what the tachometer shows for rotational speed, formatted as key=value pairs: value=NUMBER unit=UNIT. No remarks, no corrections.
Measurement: value=11500 unit=rpm
